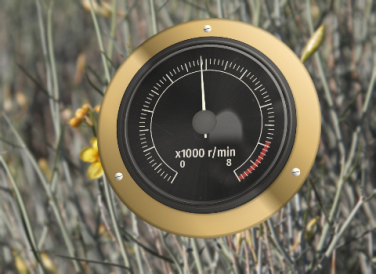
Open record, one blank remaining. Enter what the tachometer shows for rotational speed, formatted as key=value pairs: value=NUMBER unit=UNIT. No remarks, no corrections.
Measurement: value=3900 unit=rpm
